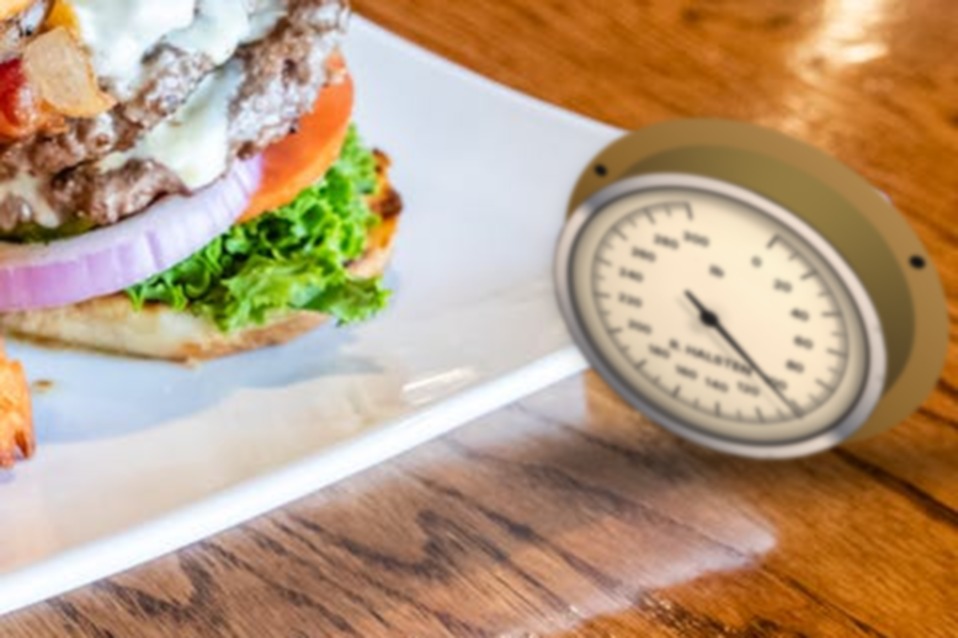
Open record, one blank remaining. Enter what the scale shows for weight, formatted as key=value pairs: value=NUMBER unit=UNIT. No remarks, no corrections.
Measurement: value=100 unit=lb
